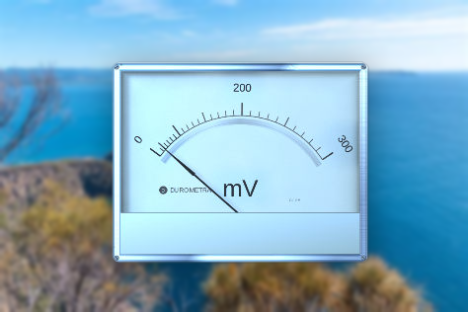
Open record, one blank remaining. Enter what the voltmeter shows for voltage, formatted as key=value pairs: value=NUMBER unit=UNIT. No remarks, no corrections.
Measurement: value=50 unit=mV
